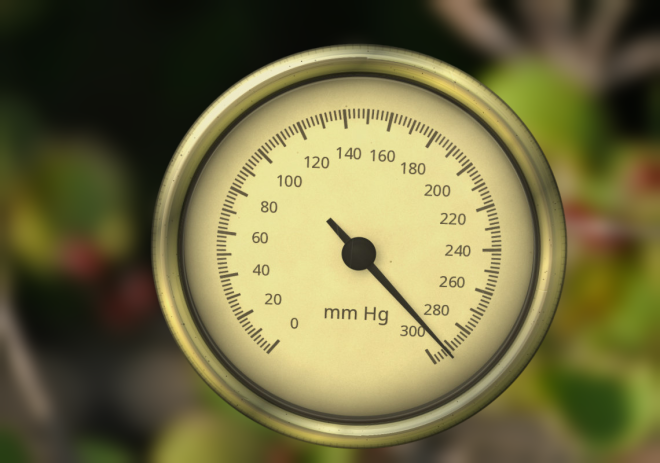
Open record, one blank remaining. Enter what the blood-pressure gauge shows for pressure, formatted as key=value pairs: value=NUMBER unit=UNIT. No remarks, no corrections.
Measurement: value=292 unit=mmHg
